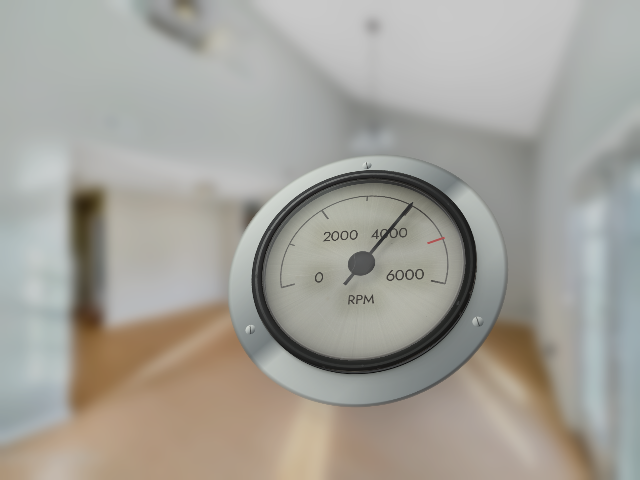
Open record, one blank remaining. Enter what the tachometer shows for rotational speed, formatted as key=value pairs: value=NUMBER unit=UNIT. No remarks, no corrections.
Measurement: value=4000 unit=rpm
